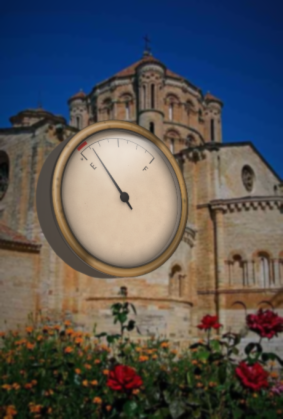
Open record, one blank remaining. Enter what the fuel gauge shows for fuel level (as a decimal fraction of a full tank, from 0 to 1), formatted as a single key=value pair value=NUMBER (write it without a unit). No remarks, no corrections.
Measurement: value=0.125
